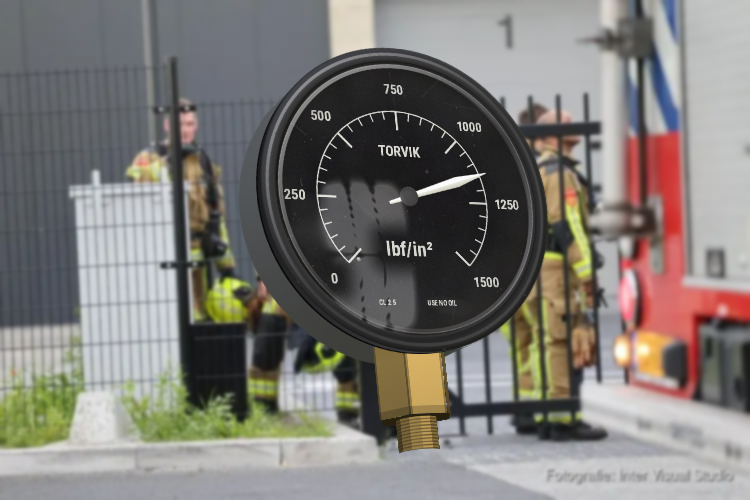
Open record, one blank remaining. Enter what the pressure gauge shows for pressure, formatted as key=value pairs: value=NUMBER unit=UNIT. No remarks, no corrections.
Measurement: value=1150 unit=psi
